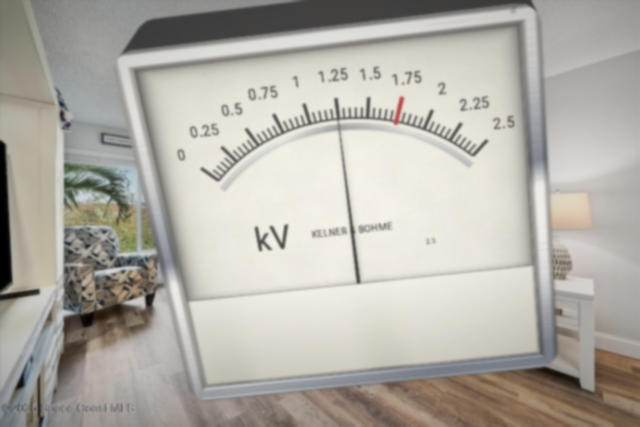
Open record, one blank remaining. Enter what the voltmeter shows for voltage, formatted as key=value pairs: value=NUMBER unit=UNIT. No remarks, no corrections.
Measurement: value=1.25 unit=kV
